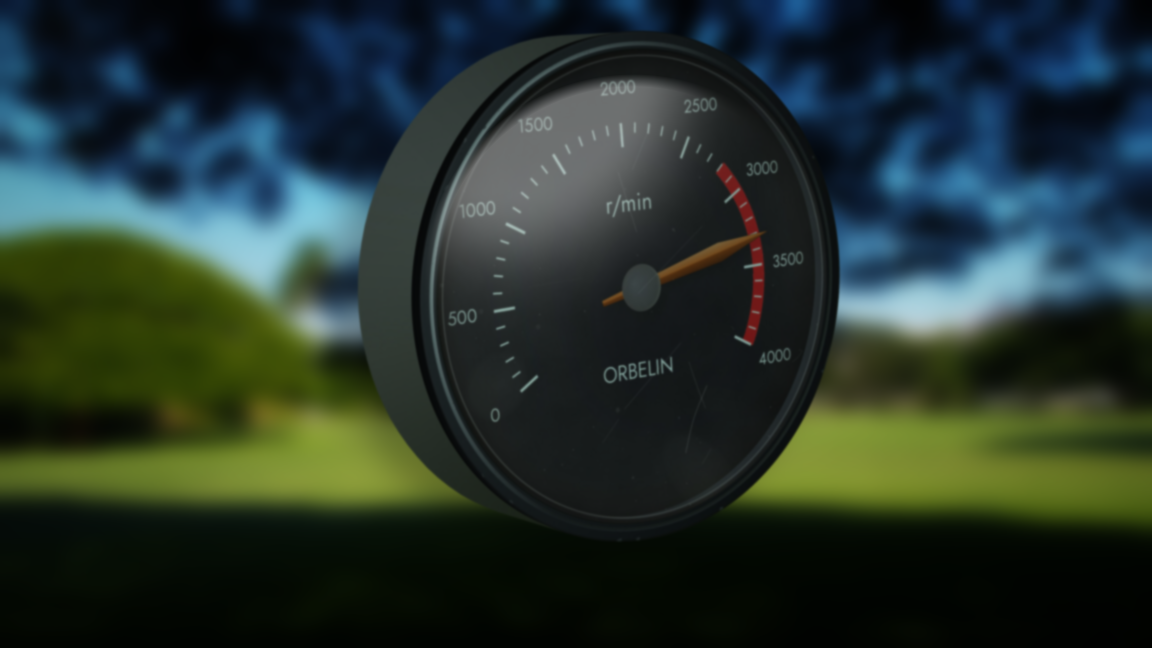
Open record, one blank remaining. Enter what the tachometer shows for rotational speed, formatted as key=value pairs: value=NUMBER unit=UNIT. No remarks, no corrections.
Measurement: value=3300 unit=rpm
